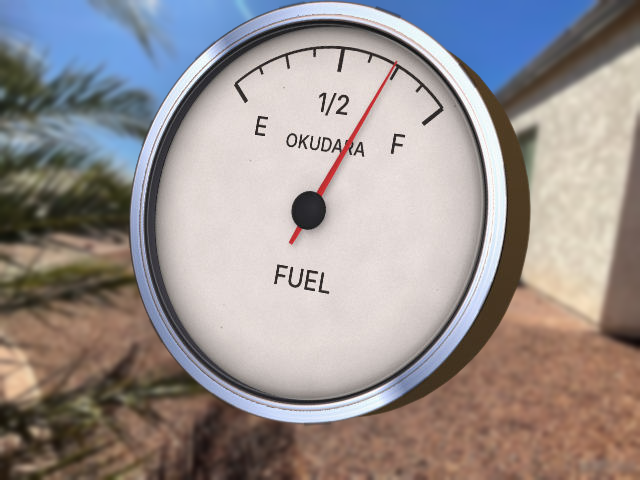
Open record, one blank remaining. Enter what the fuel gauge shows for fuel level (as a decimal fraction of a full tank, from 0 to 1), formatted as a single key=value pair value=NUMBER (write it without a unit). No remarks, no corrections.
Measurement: value=0.75
